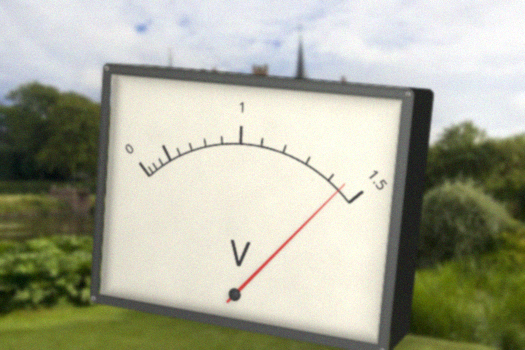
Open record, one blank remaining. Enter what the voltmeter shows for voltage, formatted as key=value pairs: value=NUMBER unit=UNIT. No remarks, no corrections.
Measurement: value=1.45 unit=V
